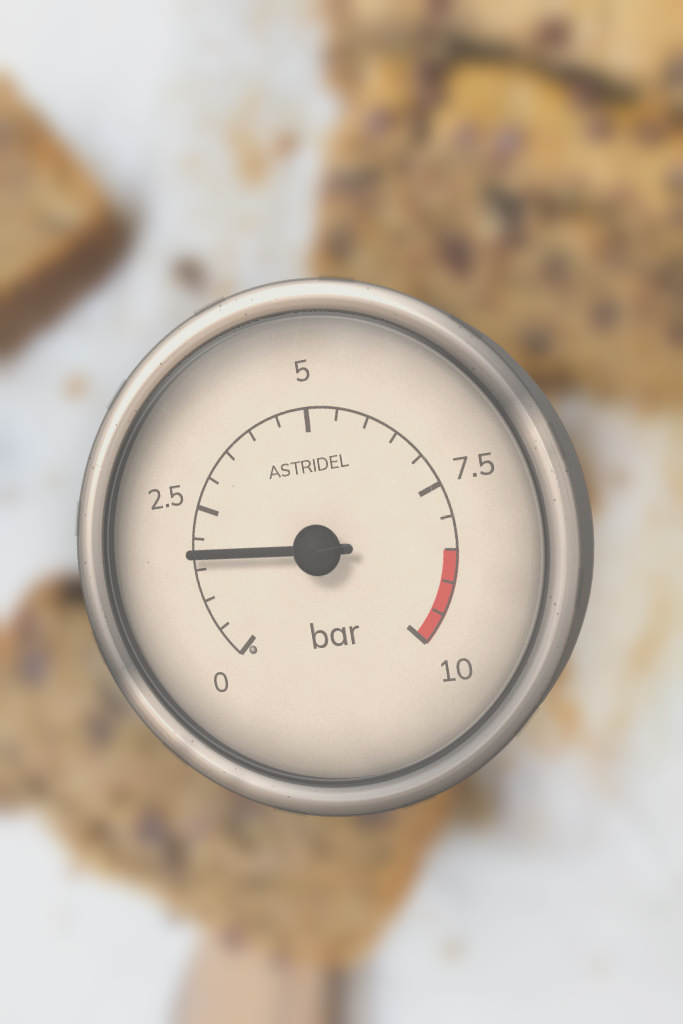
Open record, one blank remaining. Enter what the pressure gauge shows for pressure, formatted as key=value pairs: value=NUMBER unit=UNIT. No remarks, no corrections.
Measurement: value=1.75 unit=bar
